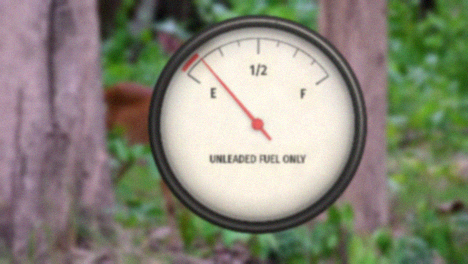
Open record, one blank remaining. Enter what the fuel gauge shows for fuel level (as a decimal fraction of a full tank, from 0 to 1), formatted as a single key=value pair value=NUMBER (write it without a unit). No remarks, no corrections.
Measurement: value=0.125
